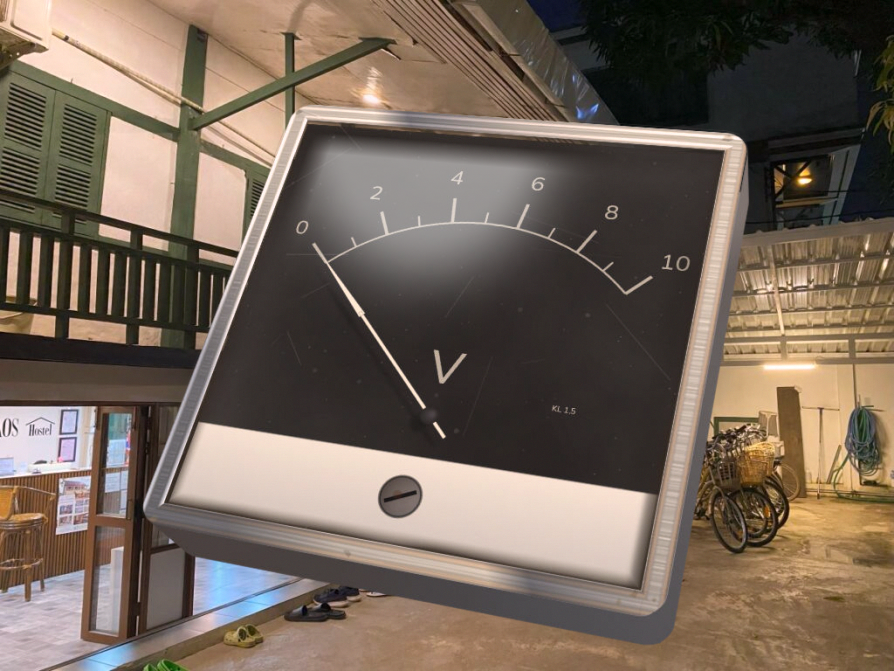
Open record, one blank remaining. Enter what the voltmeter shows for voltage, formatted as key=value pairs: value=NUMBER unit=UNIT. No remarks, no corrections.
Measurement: value=0 unit=V
